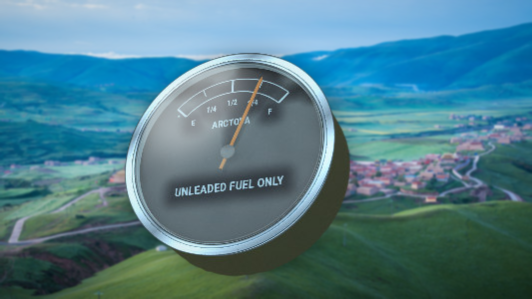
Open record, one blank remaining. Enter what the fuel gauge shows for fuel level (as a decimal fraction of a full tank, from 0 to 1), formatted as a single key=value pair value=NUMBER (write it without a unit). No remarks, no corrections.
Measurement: value=0.75
